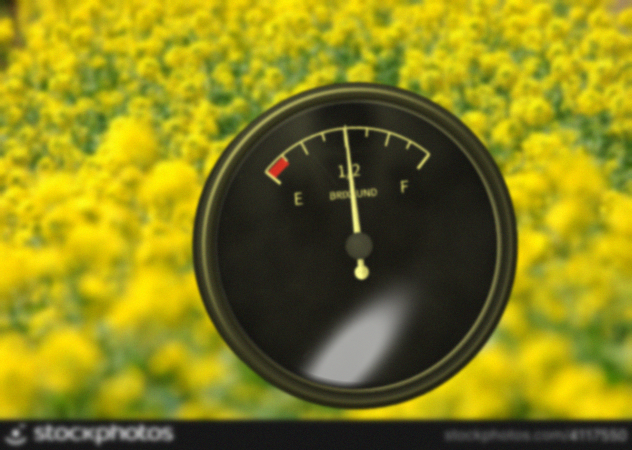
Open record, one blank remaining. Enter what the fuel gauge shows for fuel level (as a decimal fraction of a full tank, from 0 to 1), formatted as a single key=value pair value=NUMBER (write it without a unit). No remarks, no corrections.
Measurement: value=0.5
